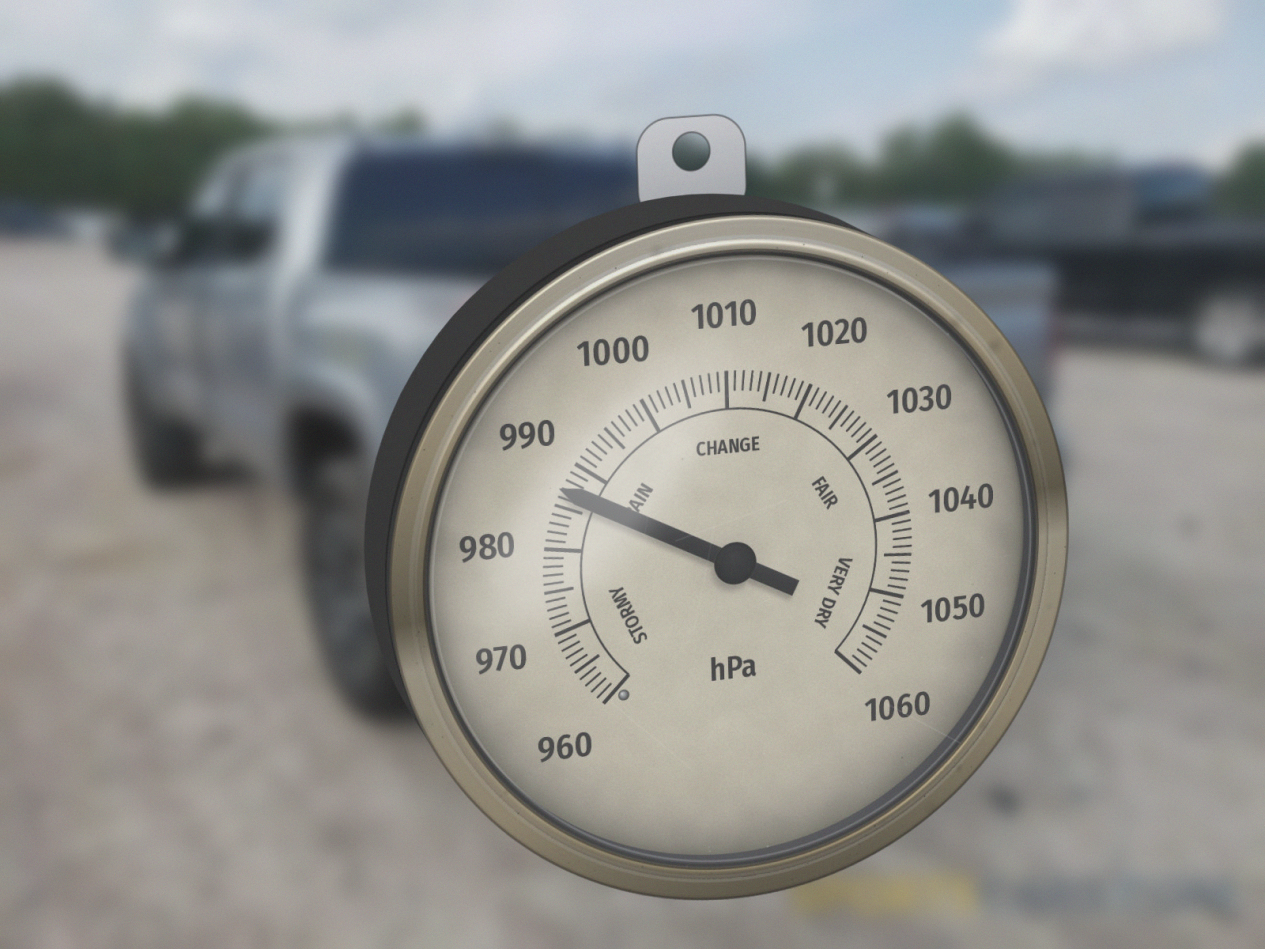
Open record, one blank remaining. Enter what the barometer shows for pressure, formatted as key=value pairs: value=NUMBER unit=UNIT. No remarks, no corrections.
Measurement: value=987 unit=hPa
